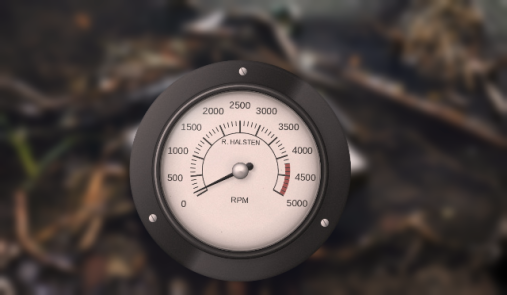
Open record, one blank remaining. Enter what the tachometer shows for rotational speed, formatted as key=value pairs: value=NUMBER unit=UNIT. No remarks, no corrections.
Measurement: value=100 unit=rpm
